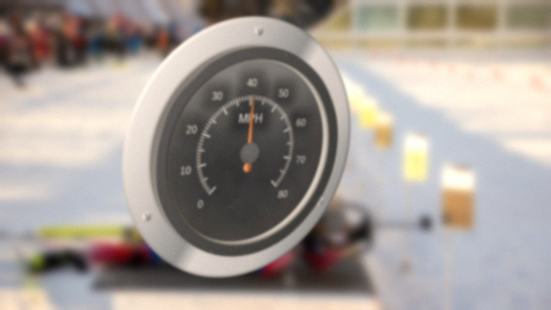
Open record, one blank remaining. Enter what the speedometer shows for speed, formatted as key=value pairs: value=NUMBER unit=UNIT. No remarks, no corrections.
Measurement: value=40 unit=mph
